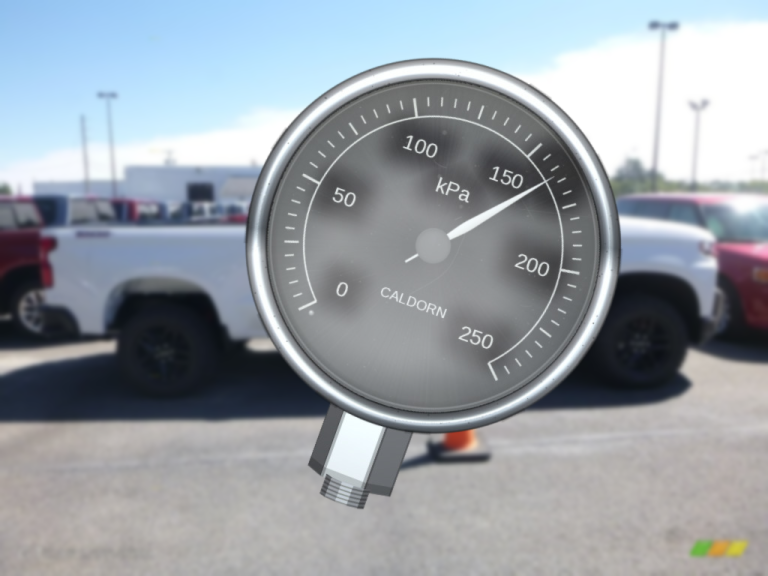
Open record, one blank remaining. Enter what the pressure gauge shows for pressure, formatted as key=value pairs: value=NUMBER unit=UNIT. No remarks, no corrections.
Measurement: value=162.5 unit=kPa
